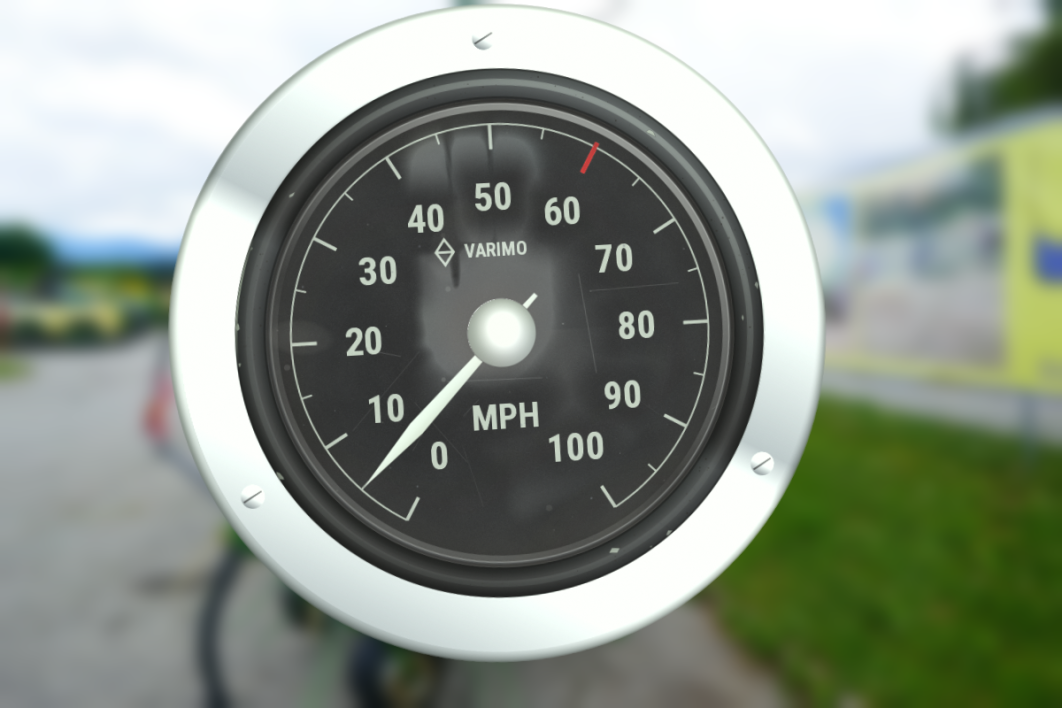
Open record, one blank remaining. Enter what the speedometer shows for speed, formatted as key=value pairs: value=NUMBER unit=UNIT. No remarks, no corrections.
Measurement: value=5 unit=mph
